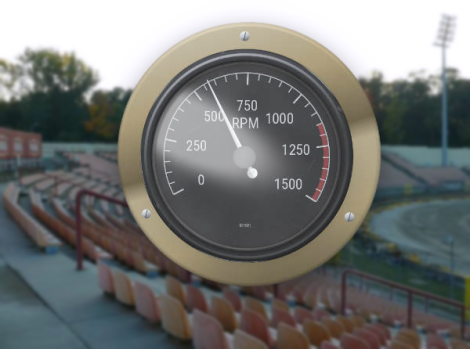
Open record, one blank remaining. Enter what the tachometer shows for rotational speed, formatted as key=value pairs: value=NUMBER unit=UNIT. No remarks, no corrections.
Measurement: value=575 unit=rpm
